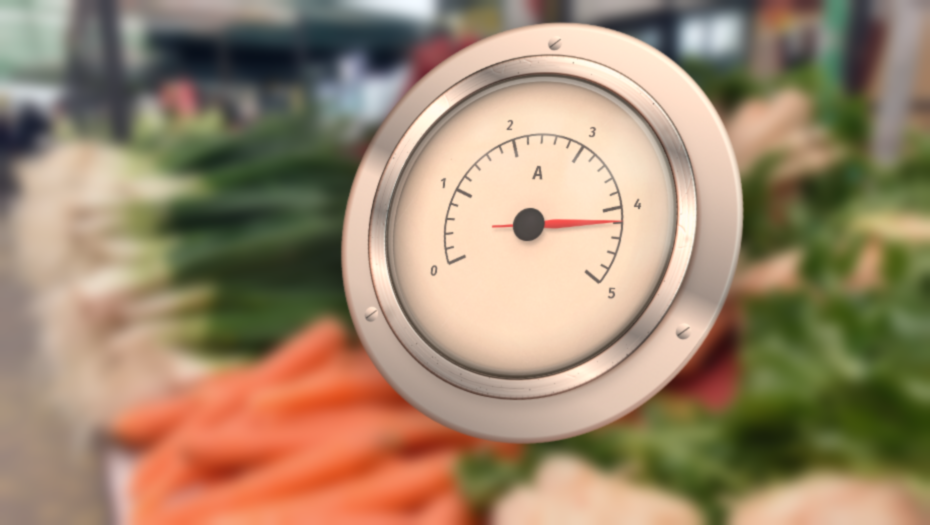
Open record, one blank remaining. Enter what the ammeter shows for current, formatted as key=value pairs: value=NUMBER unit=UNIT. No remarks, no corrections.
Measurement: value=4.2 unit=A
